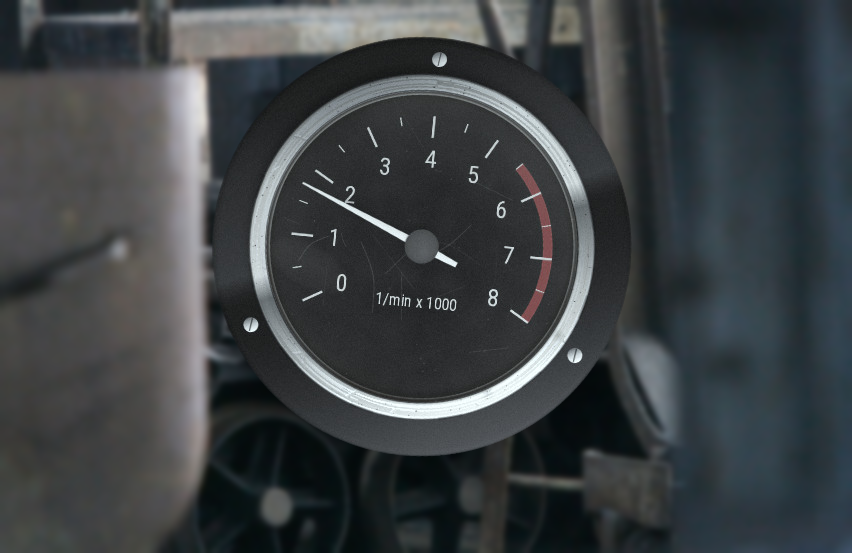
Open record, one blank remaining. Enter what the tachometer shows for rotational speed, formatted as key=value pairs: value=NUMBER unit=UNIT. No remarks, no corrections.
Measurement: value=1750 unit=rpm
